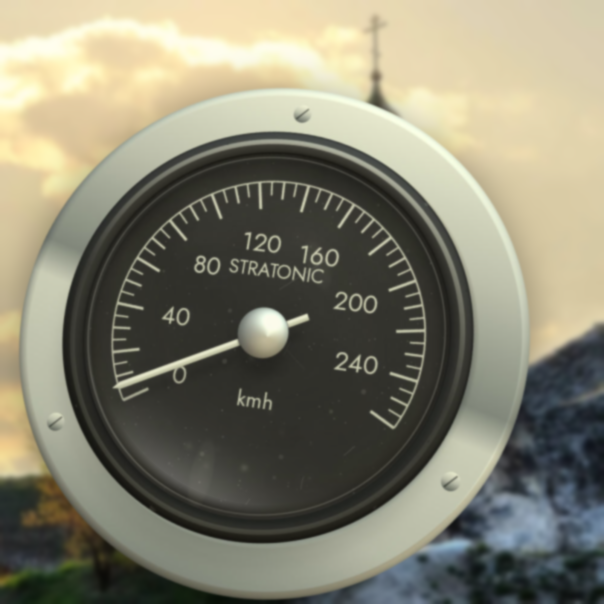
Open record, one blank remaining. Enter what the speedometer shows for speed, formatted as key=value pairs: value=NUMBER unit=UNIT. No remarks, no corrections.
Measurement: value=5 unit=km/h
